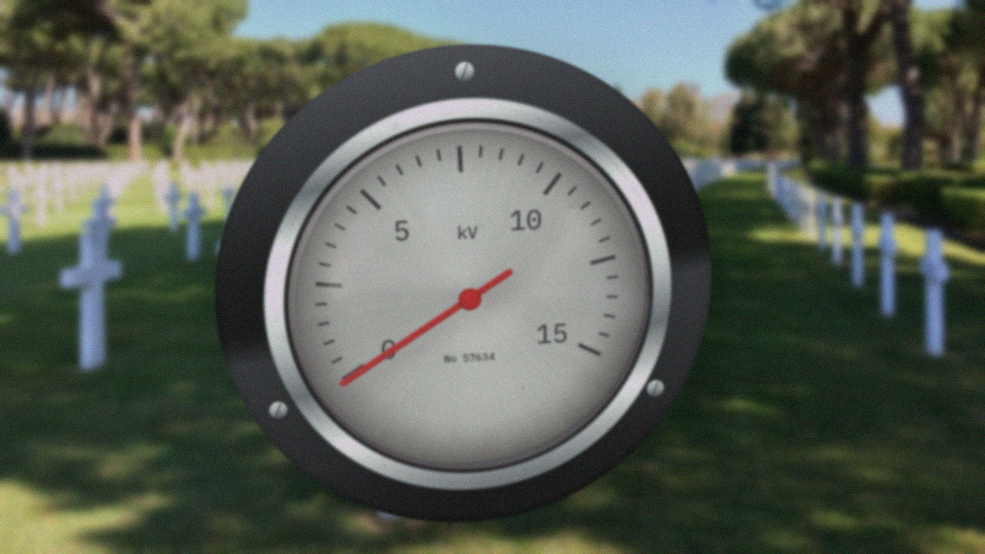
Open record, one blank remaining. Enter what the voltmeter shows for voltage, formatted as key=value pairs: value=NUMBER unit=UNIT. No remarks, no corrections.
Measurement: value=0 unit=kV
